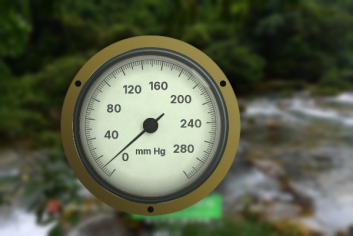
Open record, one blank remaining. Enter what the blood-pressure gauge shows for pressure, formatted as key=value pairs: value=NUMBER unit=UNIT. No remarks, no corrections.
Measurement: value=10 unit=mmHg
